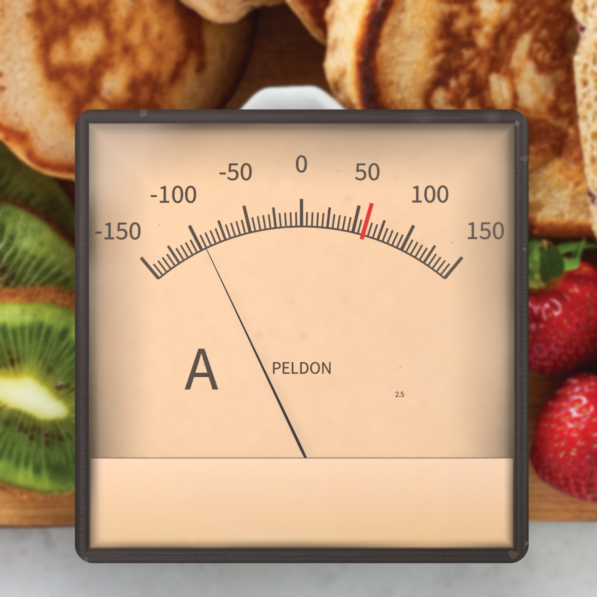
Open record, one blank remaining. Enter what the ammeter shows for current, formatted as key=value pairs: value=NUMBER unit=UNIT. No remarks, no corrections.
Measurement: value=-95 unit=A
